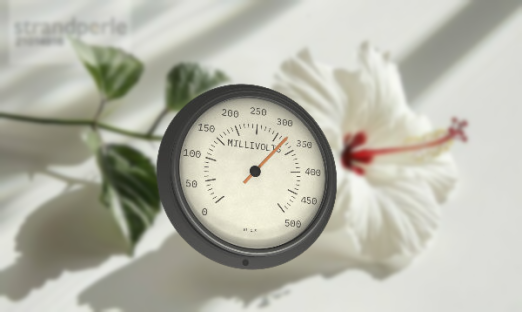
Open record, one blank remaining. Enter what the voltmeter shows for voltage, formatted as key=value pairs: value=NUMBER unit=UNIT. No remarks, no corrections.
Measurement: value=320 unit=mV
